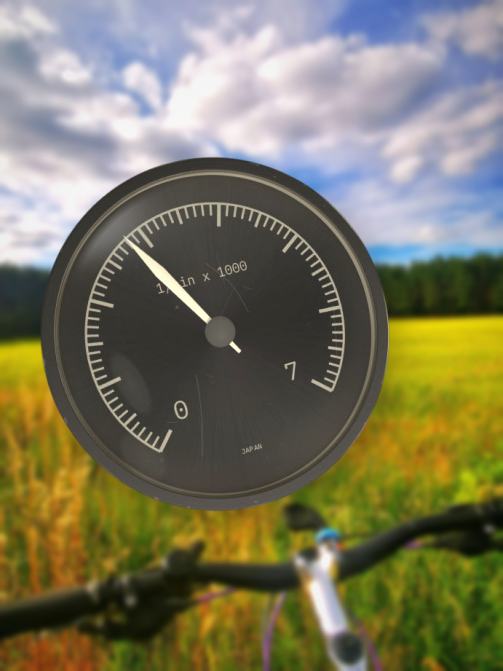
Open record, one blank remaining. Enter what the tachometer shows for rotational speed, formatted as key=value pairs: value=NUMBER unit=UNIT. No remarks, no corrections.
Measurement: value=2800 unit=rpm
